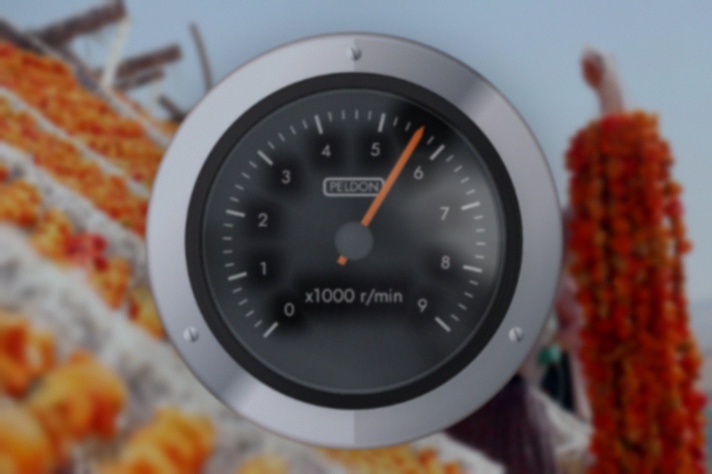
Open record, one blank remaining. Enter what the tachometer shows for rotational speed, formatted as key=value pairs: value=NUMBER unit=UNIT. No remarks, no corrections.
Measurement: value=5600 unit=rpm
